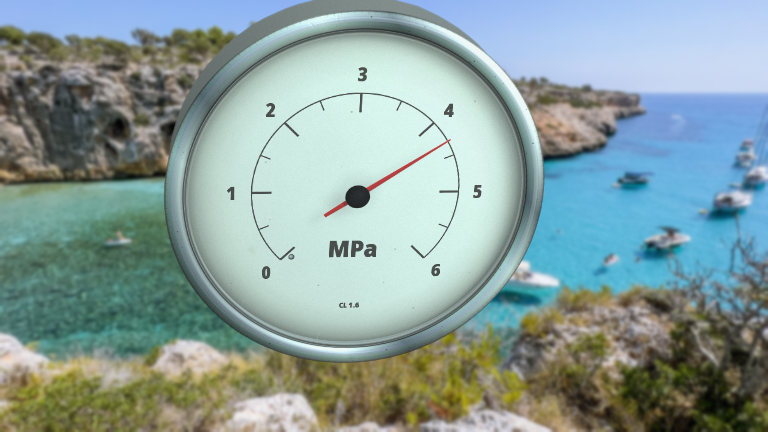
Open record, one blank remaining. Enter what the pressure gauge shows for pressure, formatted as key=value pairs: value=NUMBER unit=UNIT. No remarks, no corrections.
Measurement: value=4.25 unit=MPa
